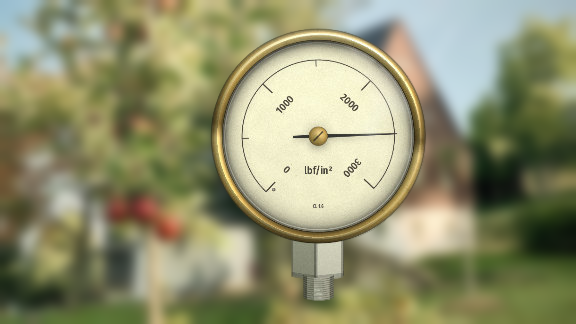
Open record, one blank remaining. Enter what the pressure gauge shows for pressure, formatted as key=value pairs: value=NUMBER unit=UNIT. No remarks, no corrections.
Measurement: value=2500 unit=psi
